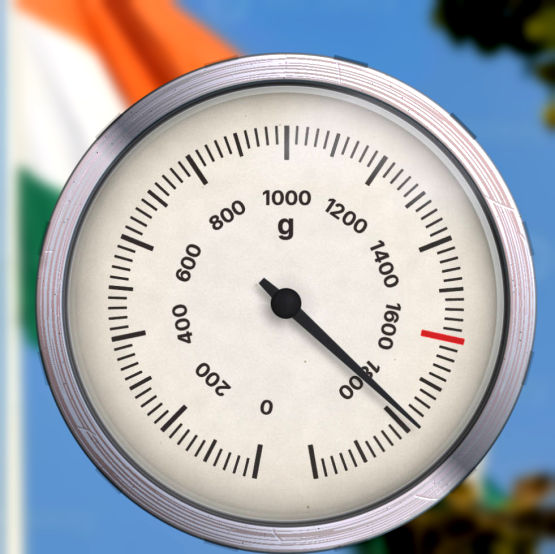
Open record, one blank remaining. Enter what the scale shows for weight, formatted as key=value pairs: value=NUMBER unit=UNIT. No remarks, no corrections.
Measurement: value=1780 unit=g
